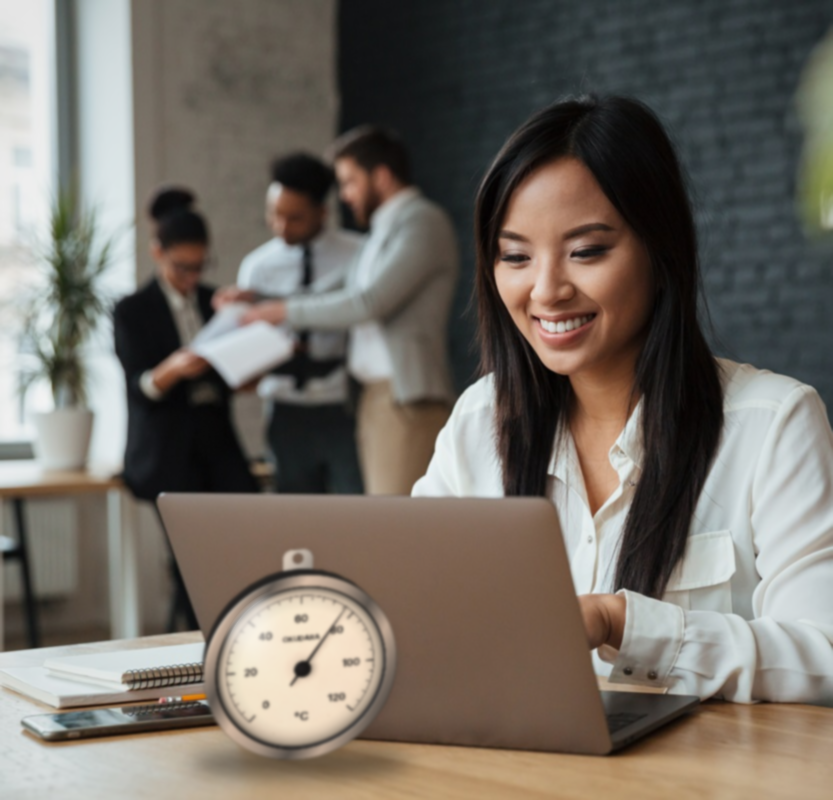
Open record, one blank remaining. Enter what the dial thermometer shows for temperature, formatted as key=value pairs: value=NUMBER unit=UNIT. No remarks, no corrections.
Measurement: value=76 unit=°C
